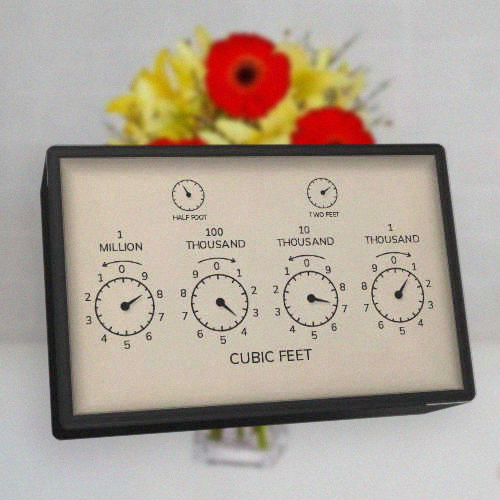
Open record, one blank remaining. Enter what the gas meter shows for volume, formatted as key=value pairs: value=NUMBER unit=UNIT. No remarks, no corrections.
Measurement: value=837100 unit=ft³
